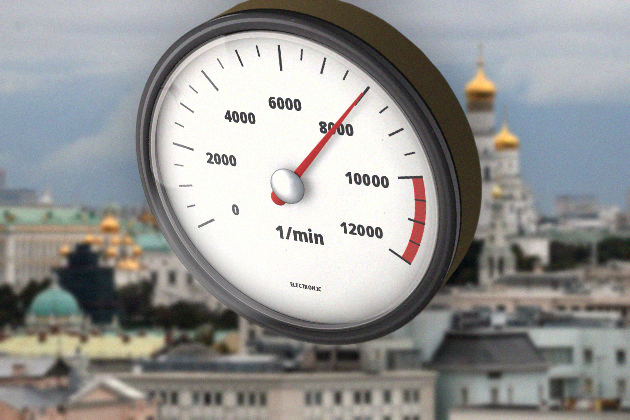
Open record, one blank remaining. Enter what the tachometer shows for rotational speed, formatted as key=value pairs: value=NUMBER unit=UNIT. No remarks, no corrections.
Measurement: value=8000 unit=rpm
